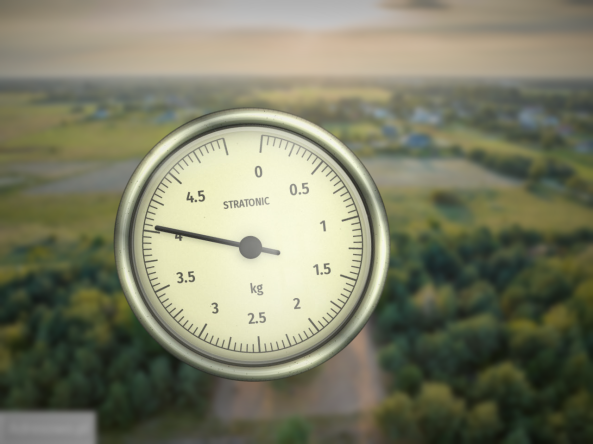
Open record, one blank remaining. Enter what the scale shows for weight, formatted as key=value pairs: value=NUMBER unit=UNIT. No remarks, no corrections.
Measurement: value=4.05 unit=kg
